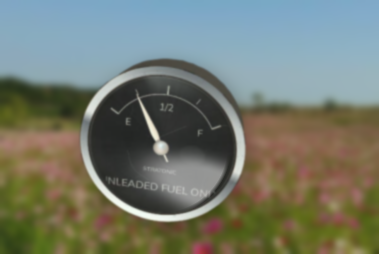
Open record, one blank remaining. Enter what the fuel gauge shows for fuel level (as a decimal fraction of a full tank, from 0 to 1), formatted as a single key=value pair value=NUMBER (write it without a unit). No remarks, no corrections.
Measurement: value=0.25
